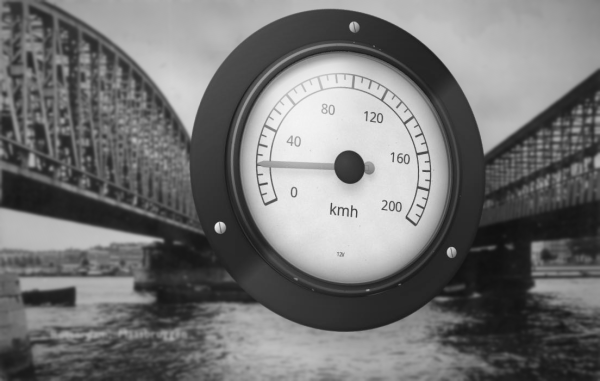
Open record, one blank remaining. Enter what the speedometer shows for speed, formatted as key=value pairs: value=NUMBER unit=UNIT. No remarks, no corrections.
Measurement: value=20 unit=km/h
